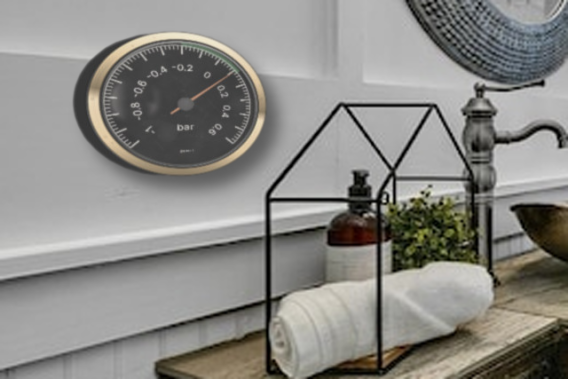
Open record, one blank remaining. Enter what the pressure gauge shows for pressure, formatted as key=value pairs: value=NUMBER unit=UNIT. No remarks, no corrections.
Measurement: value=0.1 unit=bar
